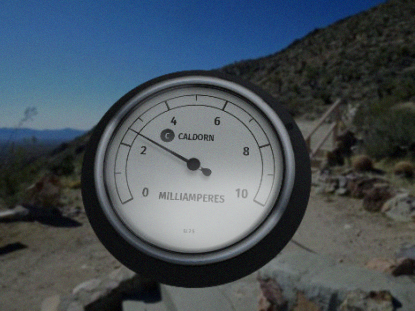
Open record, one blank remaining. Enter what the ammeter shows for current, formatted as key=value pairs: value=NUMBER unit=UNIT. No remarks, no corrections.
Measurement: value=2.5 unit=mA
